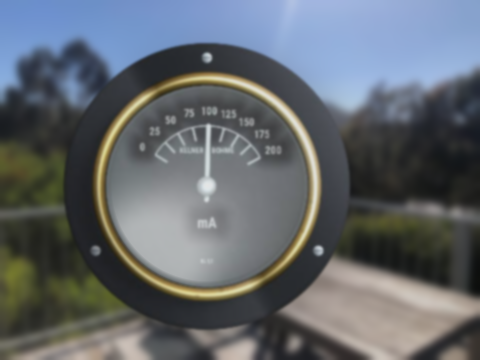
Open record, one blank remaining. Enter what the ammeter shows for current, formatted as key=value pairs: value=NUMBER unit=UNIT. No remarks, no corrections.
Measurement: value=100 unit=mA
